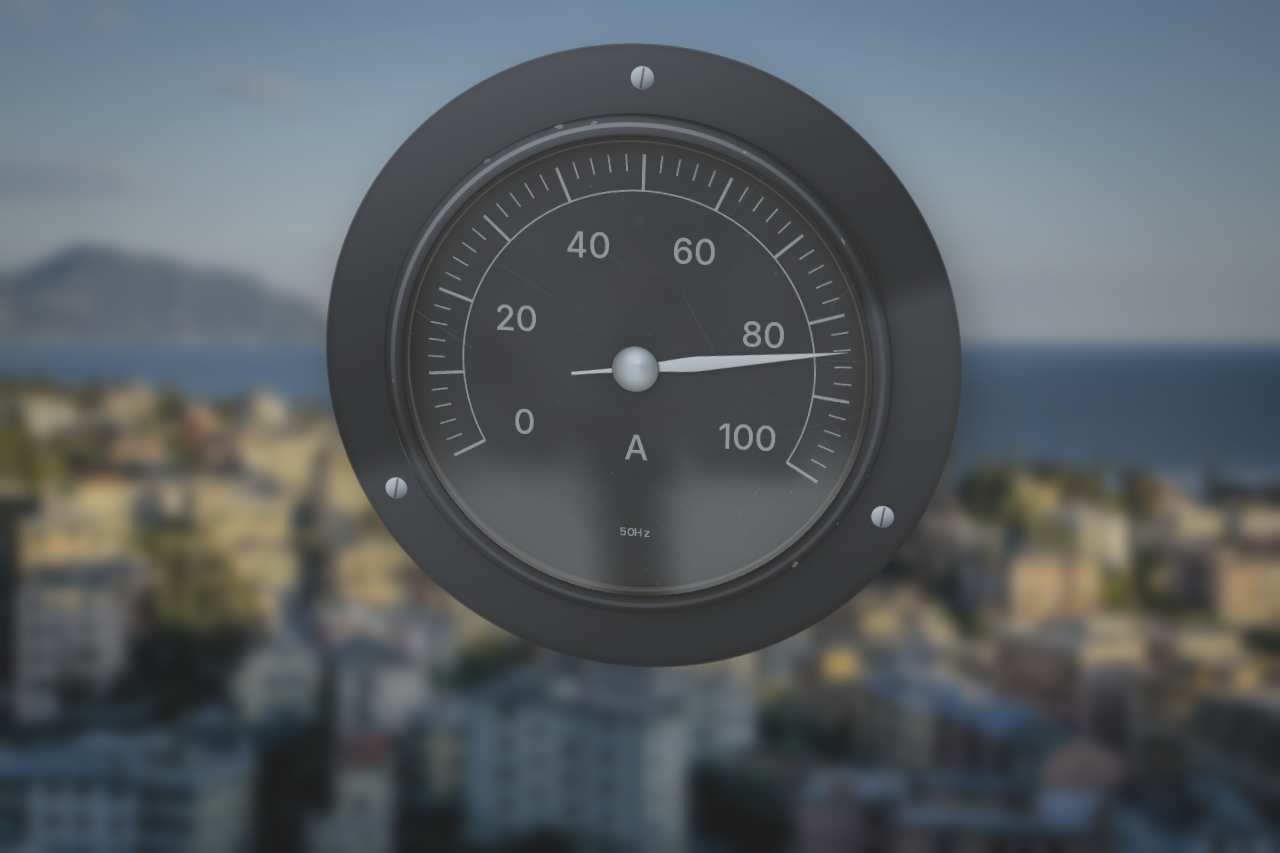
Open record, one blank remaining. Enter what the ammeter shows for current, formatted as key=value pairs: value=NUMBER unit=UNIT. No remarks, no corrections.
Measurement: value=84 unit=A
